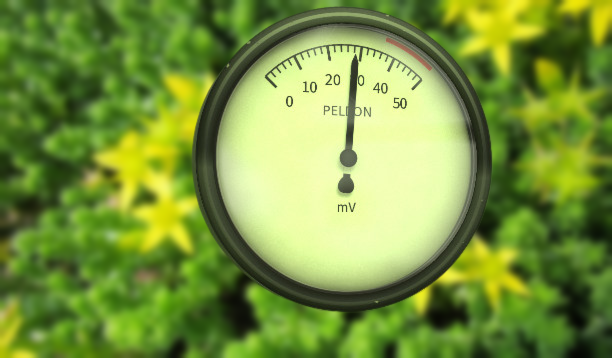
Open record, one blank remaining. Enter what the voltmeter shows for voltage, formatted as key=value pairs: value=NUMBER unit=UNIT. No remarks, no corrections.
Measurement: value=28 unit=mV
